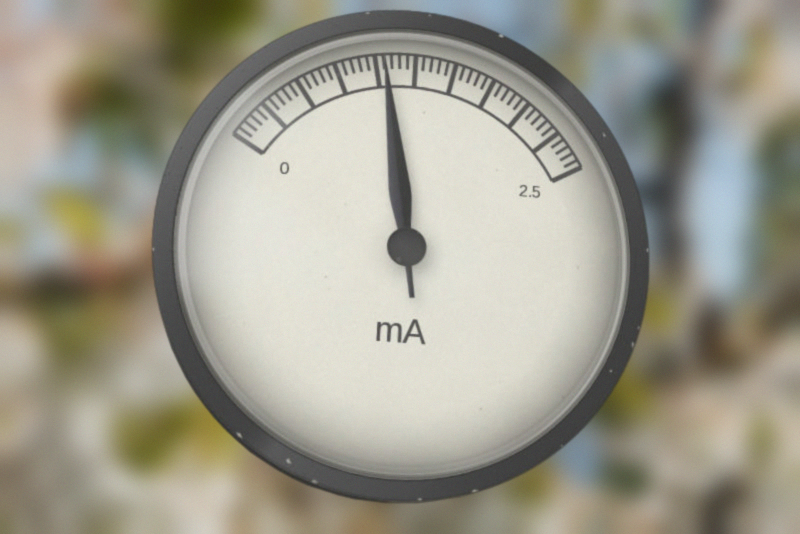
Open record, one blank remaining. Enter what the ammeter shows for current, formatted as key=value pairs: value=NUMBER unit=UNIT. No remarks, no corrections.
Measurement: value=1.05 unit=mA
